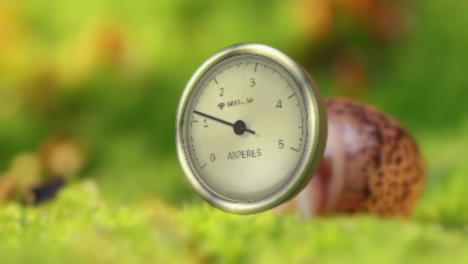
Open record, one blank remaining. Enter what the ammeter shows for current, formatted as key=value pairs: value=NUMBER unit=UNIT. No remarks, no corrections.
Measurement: value=1.2 unit=A
